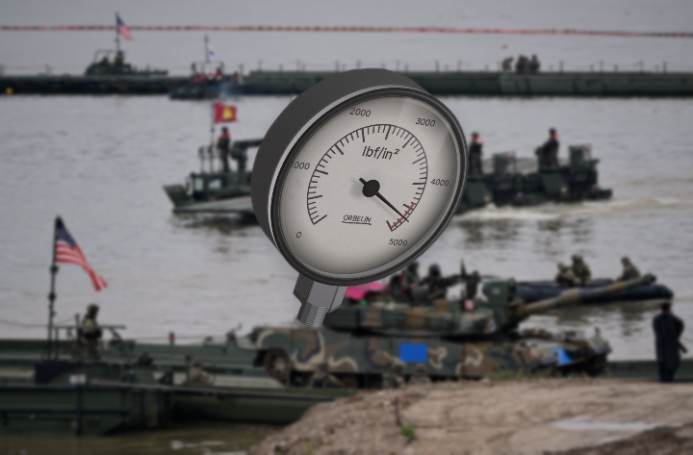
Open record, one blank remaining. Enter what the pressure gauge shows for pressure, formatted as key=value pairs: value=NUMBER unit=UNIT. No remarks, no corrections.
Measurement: value=4700 unit=psi
